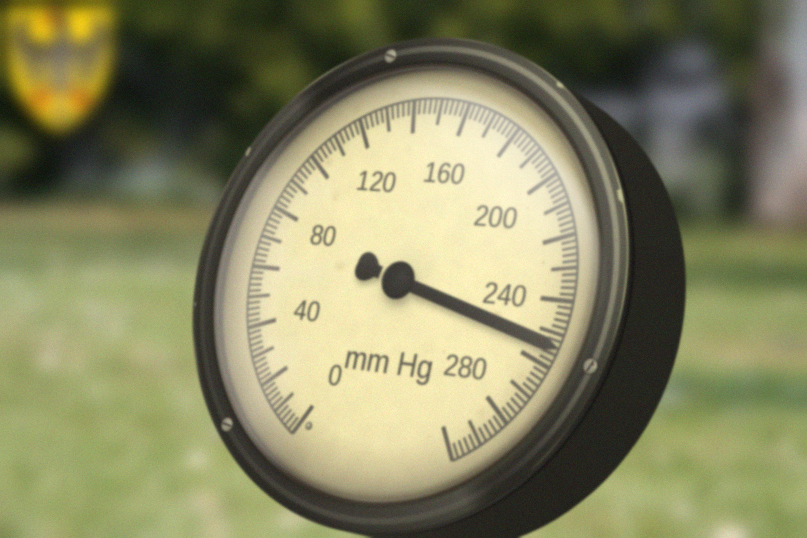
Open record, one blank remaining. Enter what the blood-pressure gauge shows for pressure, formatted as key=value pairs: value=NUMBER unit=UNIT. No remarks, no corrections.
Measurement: value=254 unit=mmHg
